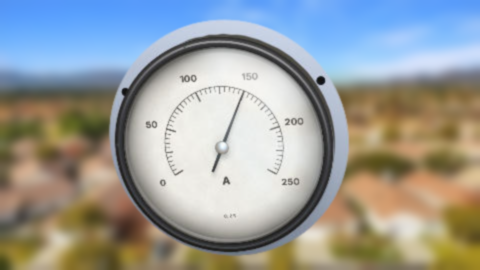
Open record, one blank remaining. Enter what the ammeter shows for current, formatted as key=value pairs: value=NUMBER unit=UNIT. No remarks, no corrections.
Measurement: value=150 unit=A
